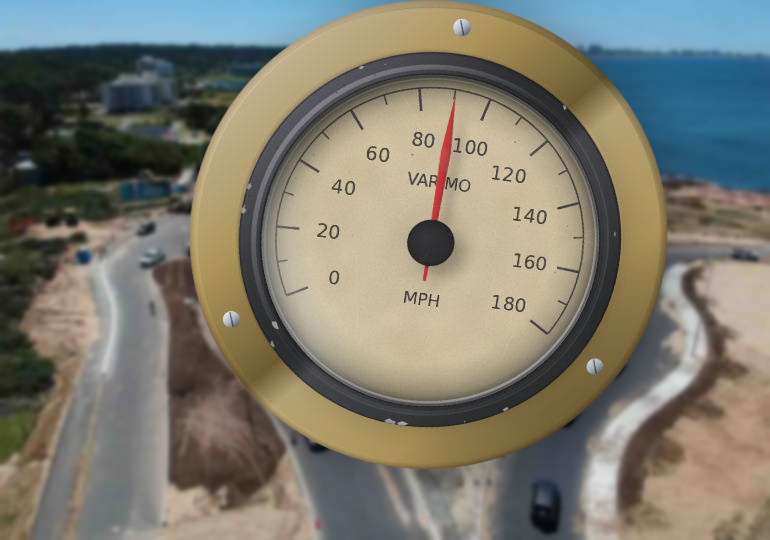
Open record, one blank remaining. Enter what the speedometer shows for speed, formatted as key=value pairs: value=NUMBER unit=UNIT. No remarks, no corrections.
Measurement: value=90 unit=mph
